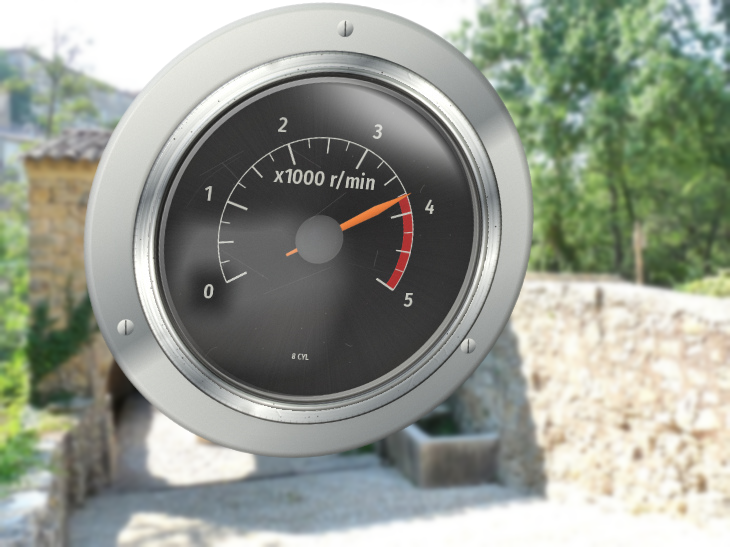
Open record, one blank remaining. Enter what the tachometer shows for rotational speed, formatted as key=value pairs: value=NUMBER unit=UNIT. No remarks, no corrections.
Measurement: value=3750 unit=rpm
